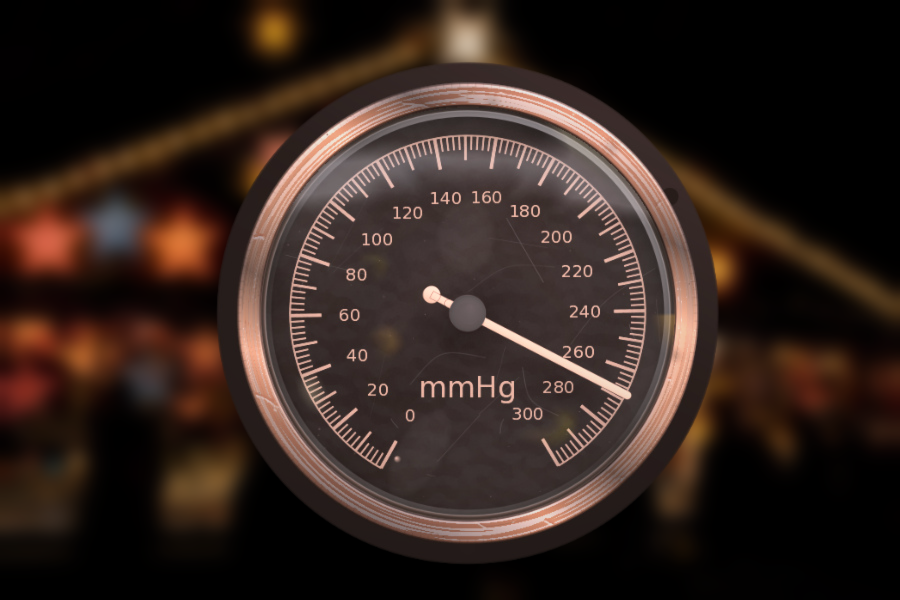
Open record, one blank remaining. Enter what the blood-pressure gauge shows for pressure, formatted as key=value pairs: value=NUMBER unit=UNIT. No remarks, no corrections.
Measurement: value=268 unit=mmHg
